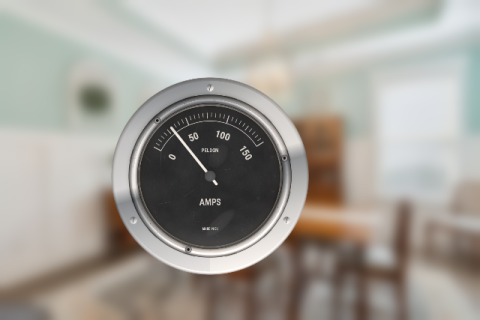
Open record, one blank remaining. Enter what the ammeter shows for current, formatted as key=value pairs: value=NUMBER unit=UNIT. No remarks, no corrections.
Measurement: value=30 unit=A
